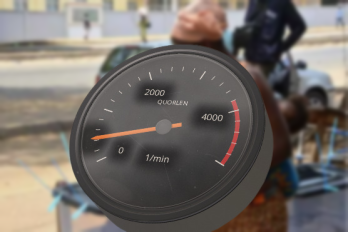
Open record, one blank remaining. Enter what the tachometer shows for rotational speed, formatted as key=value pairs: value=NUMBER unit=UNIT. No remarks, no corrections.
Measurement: value=400 unit=rpm
